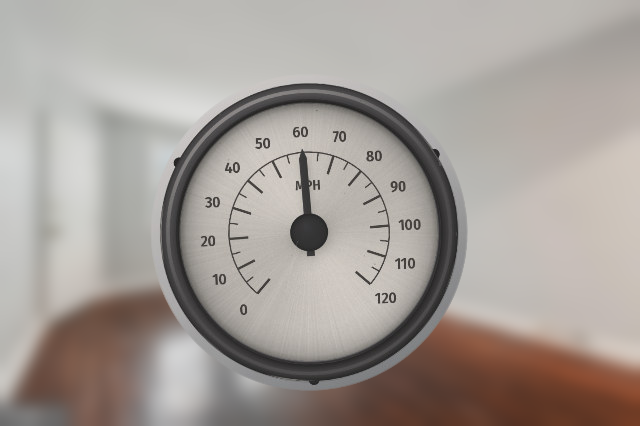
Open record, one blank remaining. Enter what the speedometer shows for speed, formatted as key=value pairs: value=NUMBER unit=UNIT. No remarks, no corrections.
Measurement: value=60 unit=mph
